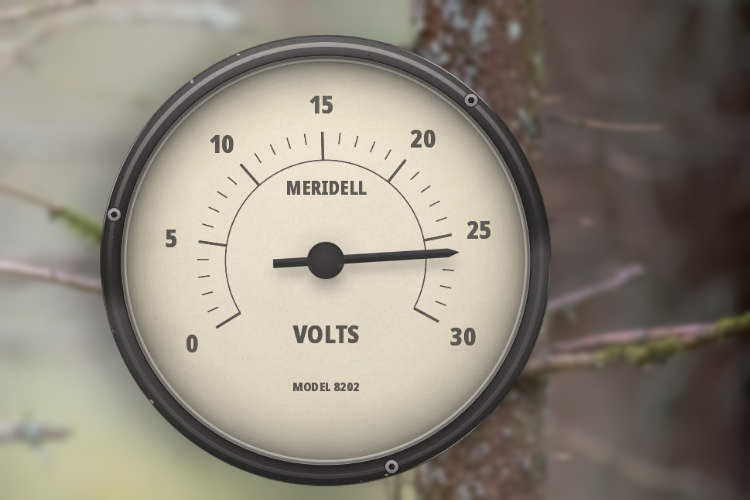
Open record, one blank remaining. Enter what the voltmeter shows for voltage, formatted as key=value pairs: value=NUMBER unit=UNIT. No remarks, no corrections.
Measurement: value=26 unit=V
